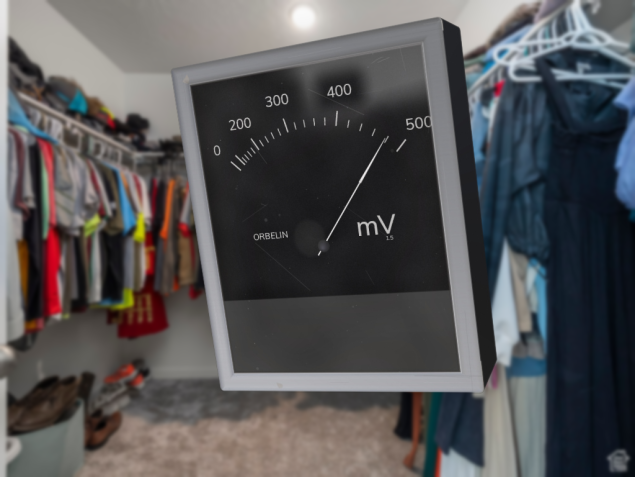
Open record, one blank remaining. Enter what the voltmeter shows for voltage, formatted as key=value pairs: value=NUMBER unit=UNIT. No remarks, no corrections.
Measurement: value=480 unit=mV
